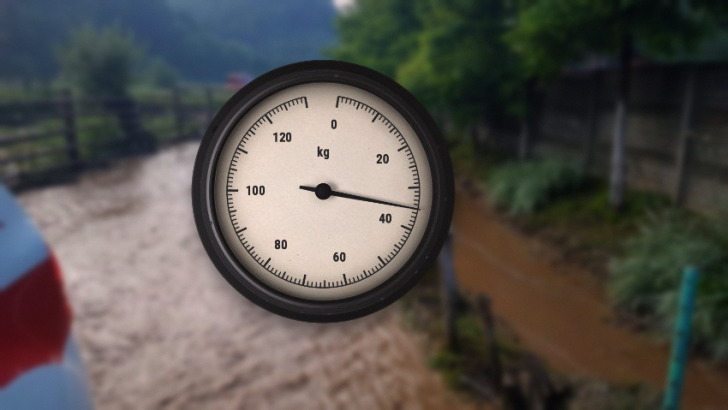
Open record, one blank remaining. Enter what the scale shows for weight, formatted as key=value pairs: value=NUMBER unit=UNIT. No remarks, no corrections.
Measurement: value=35 unit=kg
